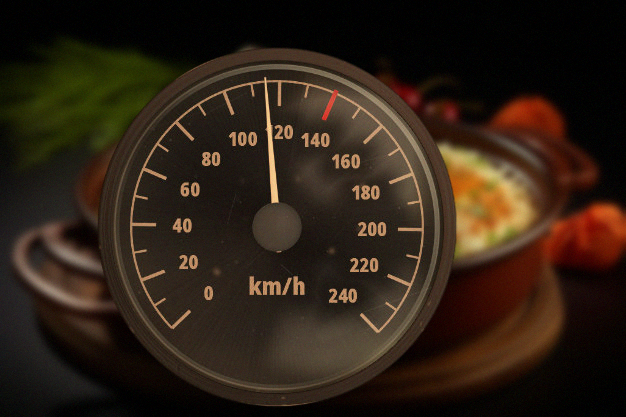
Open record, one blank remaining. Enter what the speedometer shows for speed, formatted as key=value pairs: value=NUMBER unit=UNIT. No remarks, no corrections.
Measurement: value=115 unit=km/h
